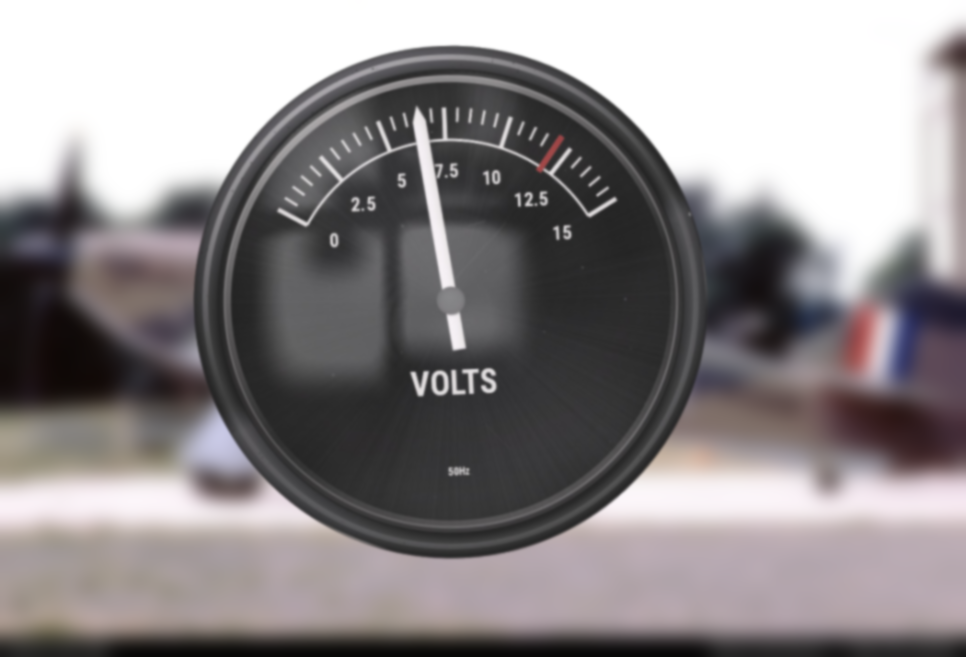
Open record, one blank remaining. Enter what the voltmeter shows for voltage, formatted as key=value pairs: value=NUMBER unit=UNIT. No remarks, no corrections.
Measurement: value=6.5 unit=V
